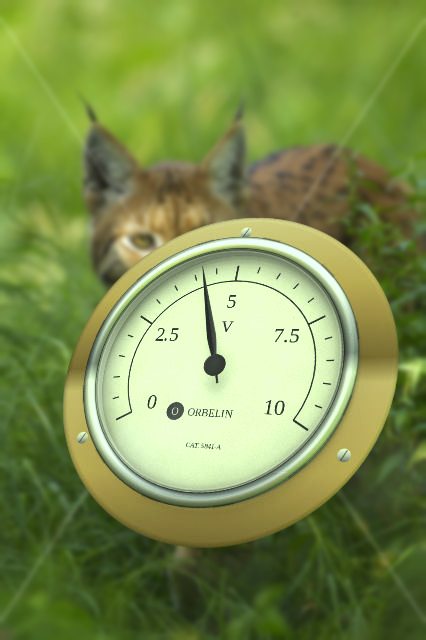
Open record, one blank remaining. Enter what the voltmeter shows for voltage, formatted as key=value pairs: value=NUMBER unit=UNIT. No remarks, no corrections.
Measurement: value=4.25 unit=V
